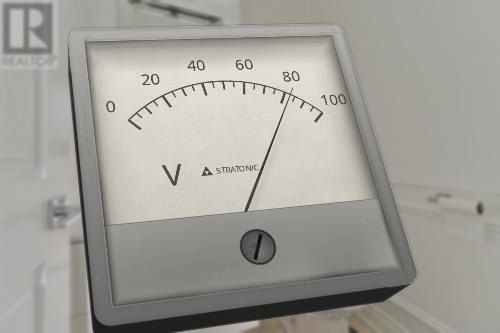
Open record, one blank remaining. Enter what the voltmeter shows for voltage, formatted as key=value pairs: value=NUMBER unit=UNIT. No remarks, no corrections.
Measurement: value=82.5 unit=V
